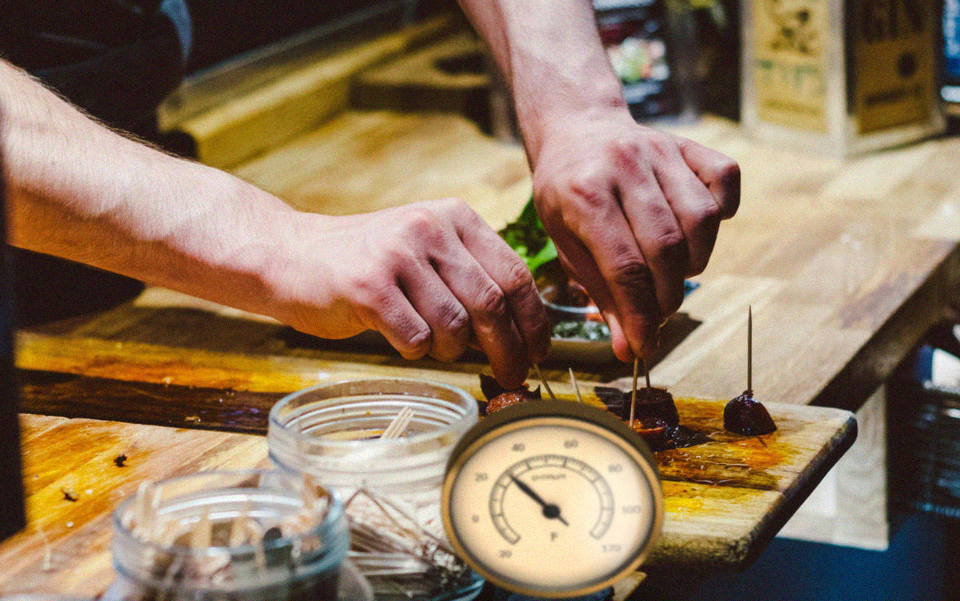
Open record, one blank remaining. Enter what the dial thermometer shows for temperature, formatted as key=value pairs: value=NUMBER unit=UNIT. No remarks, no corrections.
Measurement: value=30 unit=°F
